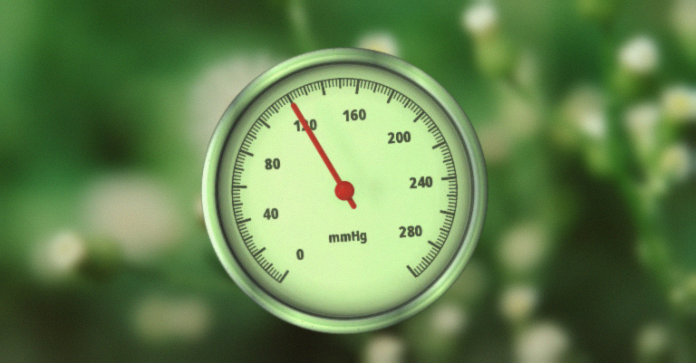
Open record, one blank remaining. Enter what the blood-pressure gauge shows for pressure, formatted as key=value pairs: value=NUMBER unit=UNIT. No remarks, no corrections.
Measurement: value=120 unit=mmHg
